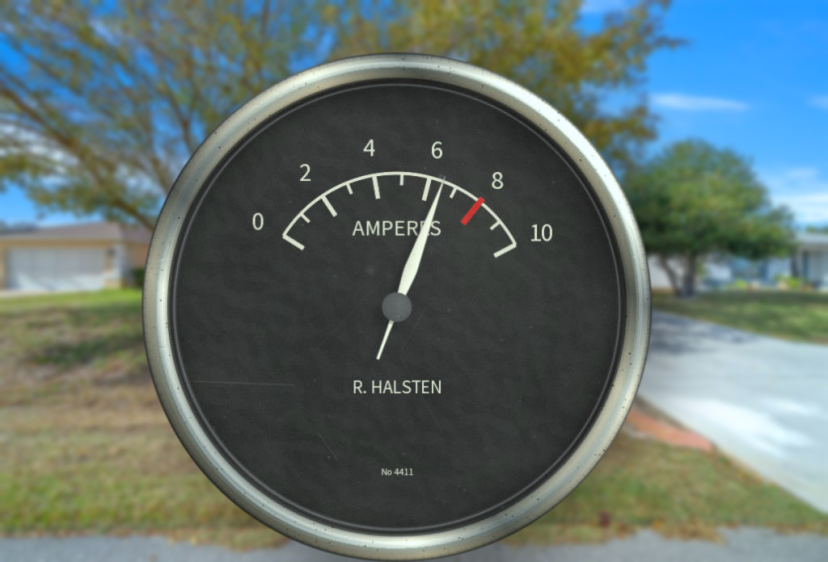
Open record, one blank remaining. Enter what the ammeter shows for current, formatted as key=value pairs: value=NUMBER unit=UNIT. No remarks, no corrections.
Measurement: value=6.5 unit=A
